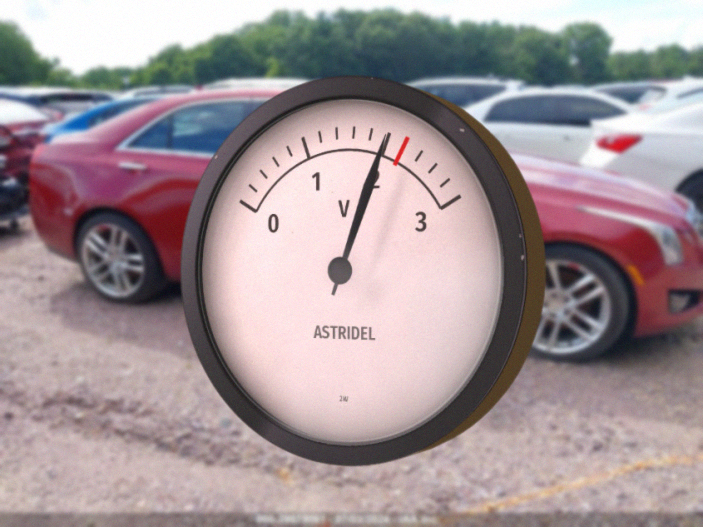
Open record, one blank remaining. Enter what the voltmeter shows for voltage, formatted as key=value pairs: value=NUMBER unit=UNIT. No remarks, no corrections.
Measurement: value=2 unit=V
